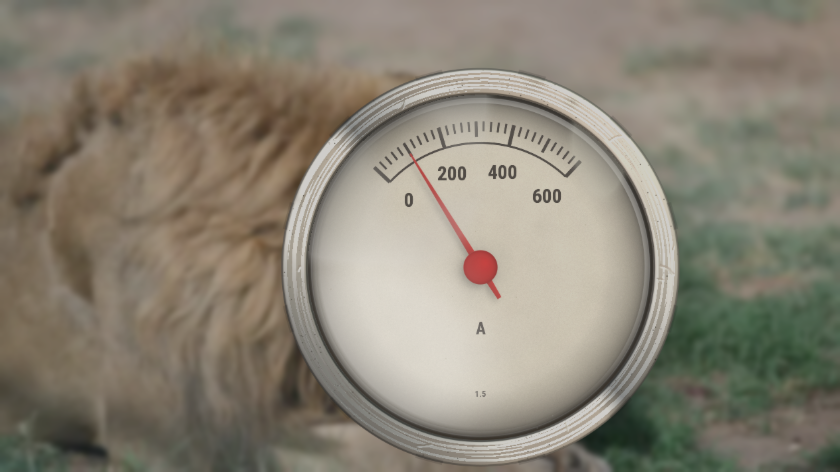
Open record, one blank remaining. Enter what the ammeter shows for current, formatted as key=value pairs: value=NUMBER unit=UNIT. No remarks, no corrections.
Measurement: value=100 unit=A
